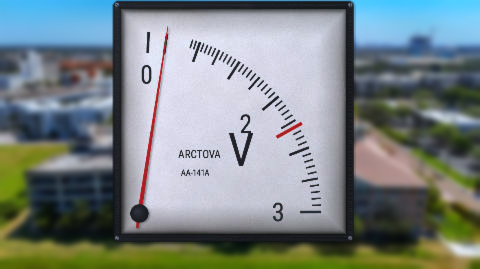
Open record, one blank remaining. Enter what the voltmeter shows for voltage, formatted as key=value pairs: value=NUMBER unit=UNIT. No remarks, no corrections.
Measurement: value=0.5 unit=V
